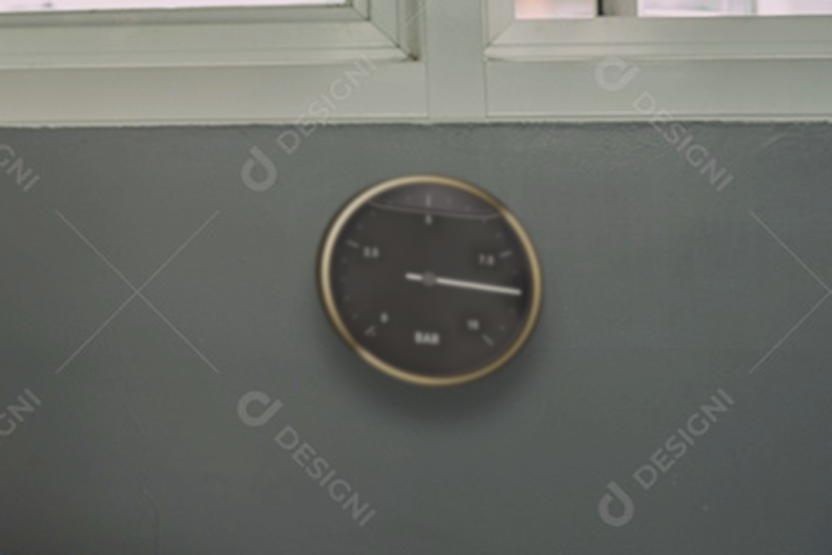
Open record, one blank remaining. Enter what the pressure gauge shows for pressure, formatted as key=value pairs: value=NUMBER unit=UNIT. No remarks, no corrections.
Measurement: value=8.5 unit=bar
